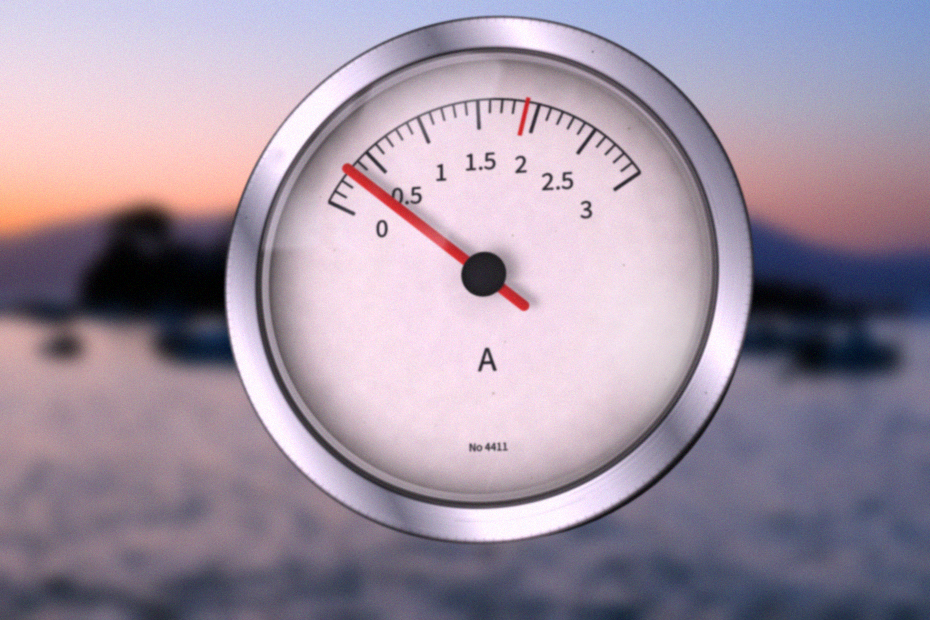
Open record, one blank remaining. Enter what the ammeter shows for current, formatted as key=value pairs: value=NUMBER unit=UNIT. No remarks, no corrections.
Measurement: value=0.3 unit=A
